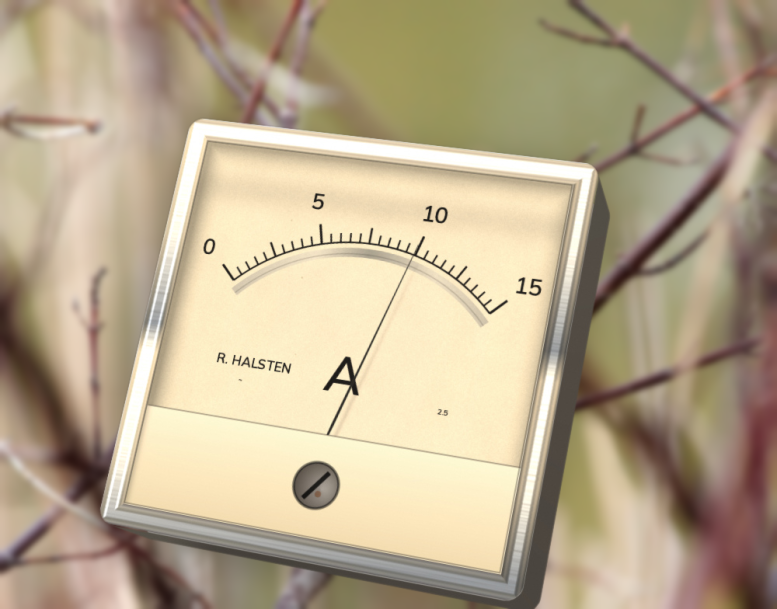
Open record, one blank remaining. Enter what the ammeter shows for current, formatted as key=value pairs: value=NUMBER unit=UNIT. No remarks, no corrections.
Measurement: value=10 unit=A
